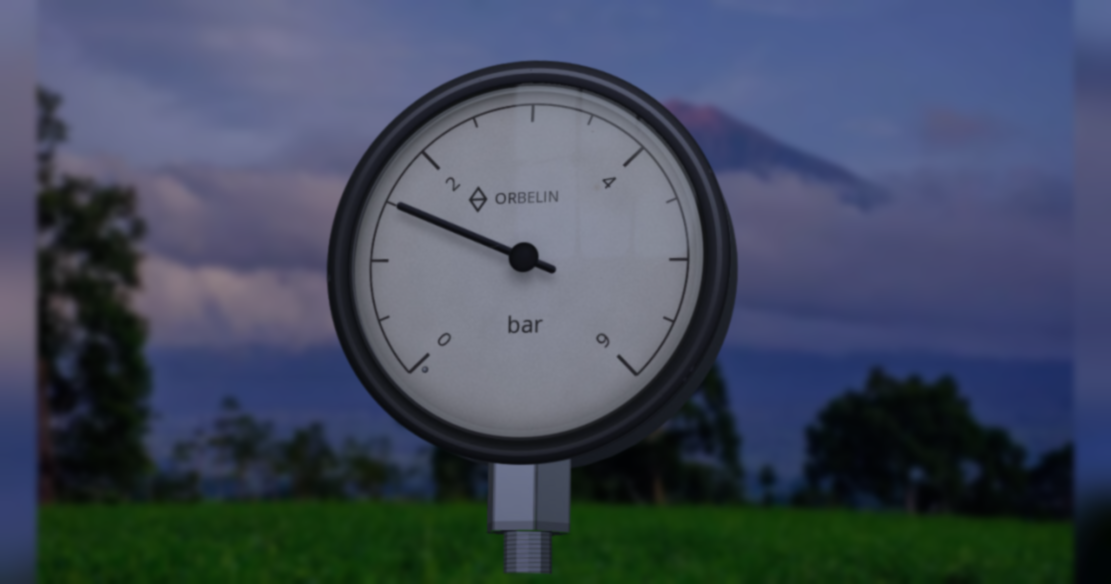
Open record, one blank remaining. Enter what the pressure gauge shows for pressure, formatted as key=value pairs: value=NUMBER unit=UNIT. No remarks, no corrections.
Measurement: value=1.5 unit=bar
